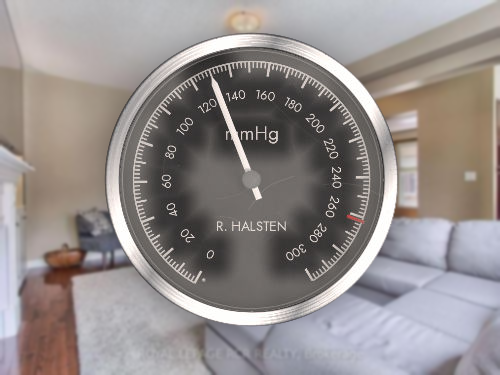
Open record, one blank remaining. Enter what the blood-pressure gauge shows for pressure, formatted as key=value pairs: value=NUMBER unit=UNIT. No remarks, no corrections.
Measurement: value=130 unit=mmHg
